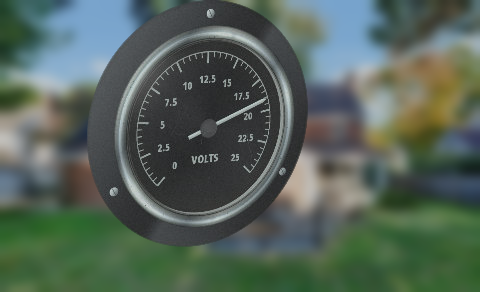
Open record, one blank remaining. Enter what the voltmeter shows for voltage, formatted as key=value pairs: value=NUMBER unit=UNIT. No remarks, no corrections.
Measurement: value=19 unit=V
